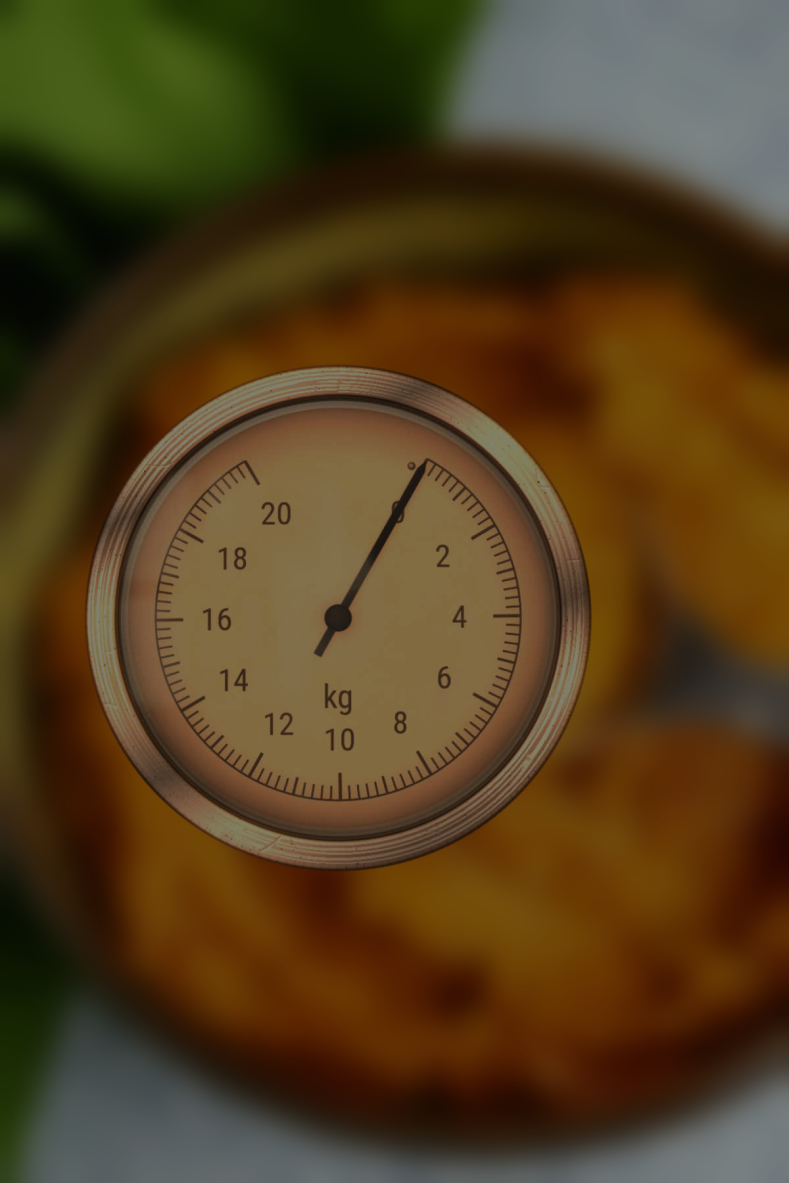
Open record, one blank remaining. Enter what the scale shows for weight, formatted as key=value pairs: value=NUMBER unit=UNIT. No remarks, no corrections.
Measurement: value=0 unit=kg
